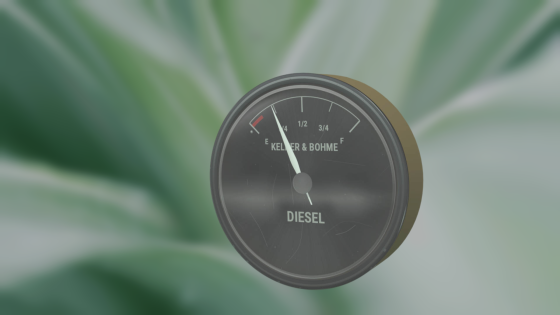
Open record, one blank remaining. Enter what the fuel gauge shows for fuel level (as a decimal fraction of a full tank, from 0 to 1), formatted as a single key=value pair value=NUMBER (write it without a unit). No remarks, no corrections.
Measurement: value=0.25
